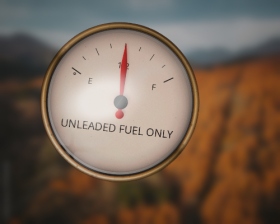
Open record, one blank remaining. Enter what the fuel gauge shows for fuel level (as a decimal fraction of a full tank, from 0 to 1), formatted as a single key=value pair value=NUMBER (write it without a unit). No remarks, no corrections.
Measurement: value=0.5
